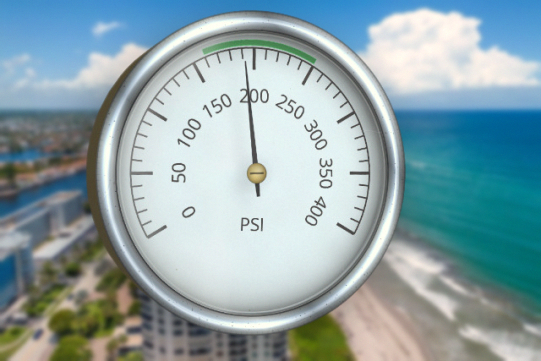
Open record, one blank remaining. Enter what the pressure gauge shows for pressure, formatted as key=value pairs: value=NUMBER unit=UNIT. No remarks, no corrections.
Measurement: value=190 unit=psi
